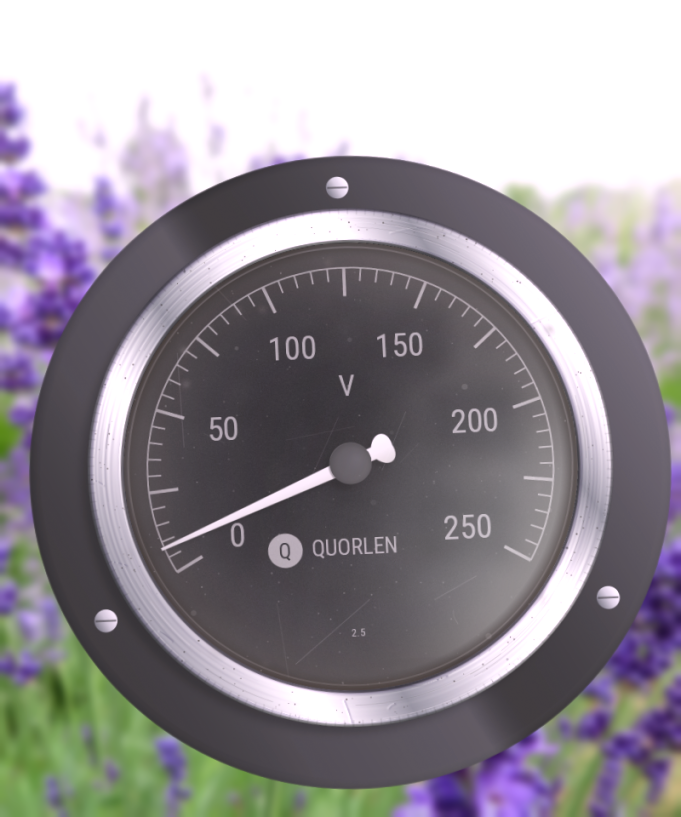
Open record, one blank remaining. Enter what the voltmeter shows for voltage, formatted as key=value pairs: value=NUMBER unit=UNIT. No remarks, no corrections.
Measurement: value=7.5 unit=V
